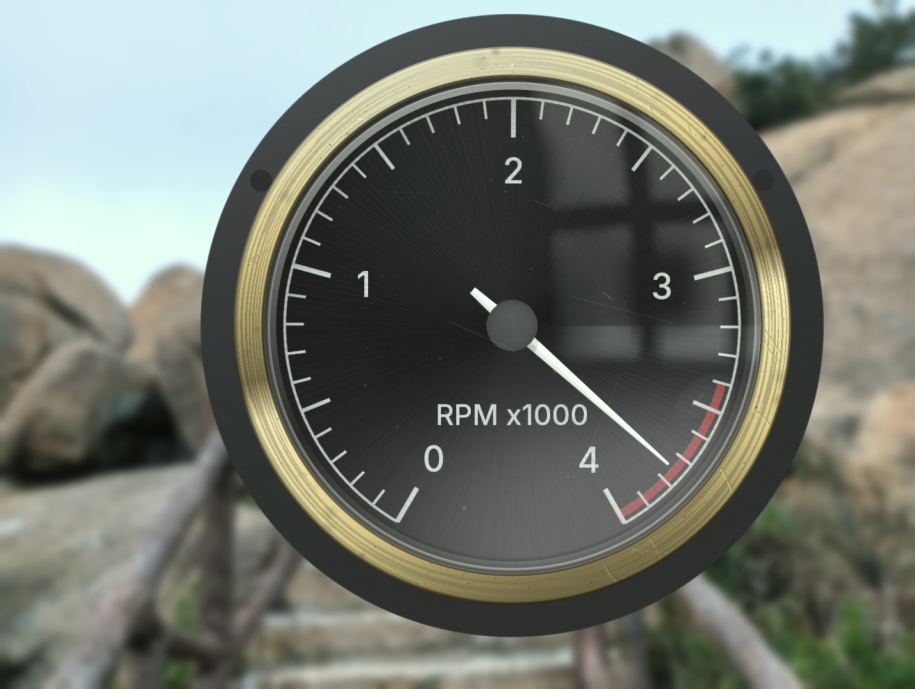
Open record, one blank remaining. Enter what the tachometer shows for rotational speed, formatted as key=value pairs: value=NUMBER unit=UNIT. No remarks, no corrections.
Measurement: value=3750 unit=rpm
